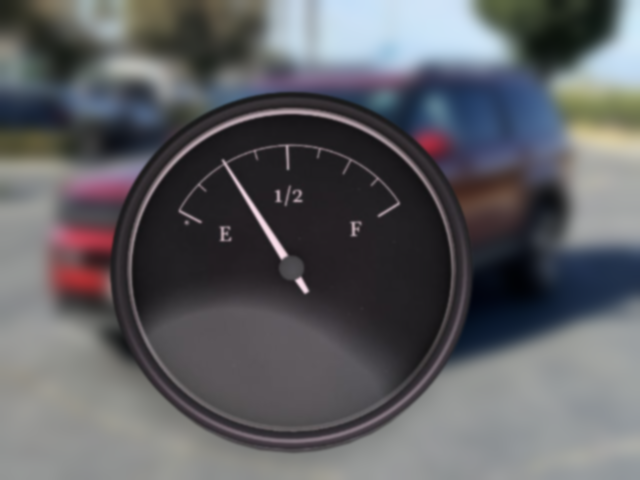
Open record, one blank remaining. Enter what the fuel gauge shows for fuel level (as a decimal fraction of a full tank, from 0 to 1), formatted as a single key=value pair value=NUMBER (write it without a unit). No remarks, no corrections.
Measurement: value=0.25
